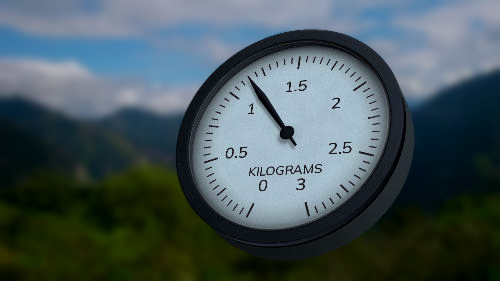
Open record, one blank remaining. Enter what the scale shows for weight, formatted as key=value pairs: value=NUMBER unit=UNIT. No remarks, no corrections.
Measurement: value=1.15 unit=kg
